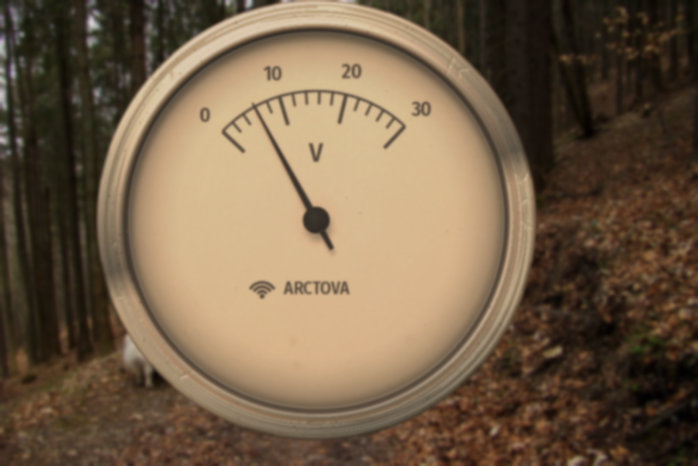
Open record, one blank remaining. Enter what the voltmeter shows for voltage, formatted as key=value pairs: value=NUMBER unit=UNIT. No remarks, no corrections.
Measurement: value=6 unit=V
